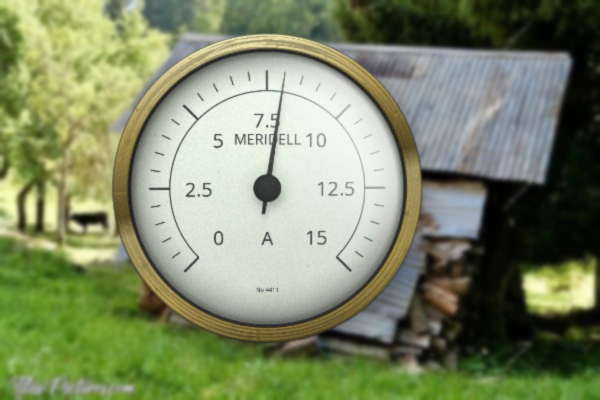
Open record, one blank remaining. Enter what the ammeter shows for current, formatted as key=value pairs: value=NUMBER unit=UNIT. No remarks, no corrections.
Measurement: value=8 unit=A
